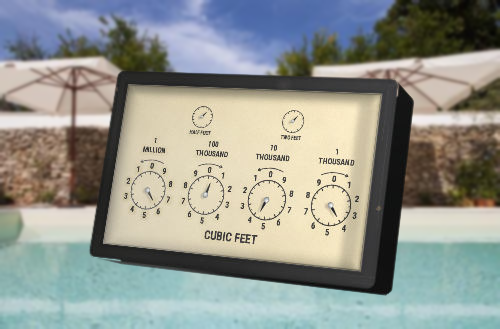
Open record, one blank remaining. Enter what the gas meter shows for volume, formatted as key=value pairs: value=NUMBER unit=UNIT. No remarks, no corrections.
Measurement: value=604400 unit=ft³
